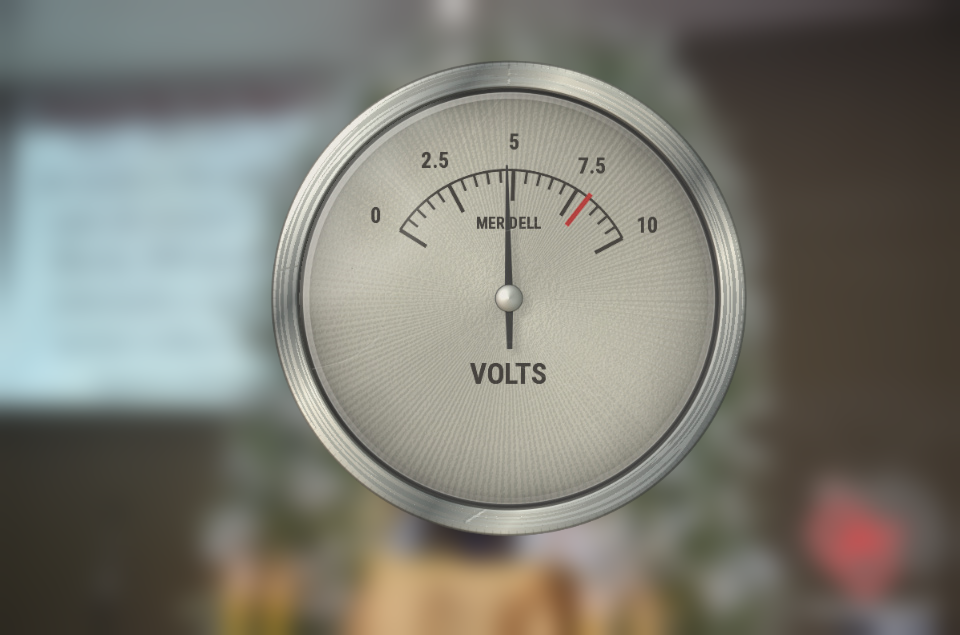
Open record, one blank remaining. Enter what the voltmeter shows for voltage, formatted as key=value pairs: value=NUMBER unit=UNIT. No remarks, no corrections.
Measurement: value=4.75 unit=V
